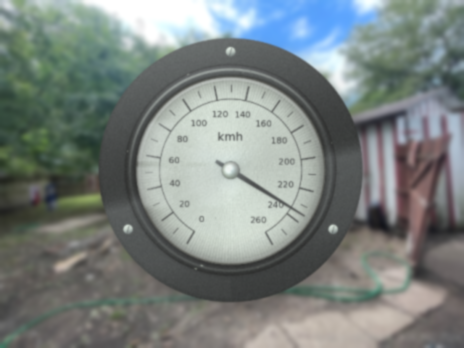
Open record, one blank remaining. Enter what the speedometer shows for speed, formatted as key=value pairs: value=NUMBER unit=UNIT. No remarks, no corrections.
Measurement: value=235 unit=km/h
